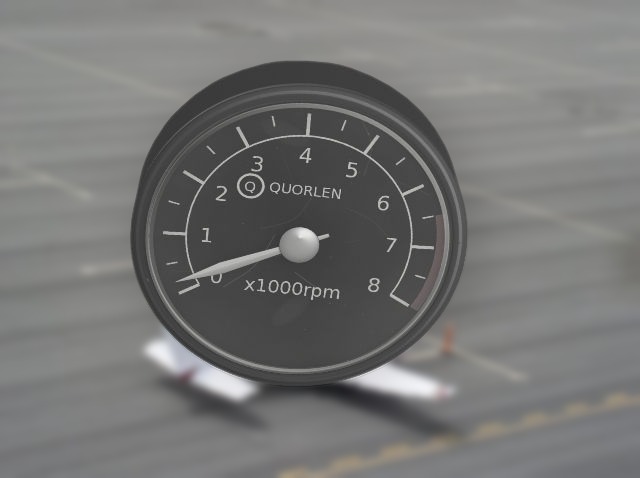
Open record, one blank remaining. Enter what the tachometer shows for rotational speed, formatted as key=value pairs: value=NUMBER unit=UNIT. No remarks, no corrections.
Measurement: value=250 unit=rpm
